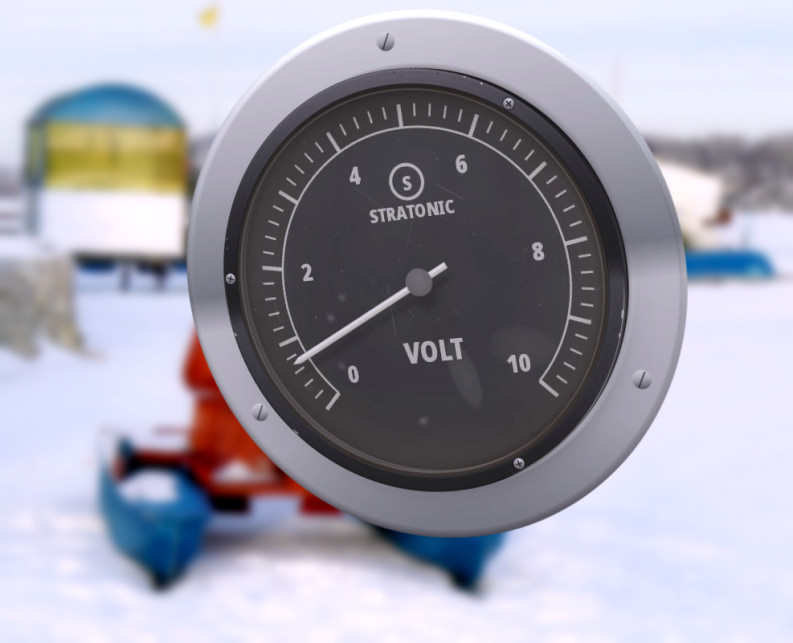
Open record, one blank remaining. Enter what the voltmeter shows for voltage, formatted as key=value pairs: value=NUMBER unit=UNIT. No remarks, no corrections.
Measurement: value=0.7 unit=V
